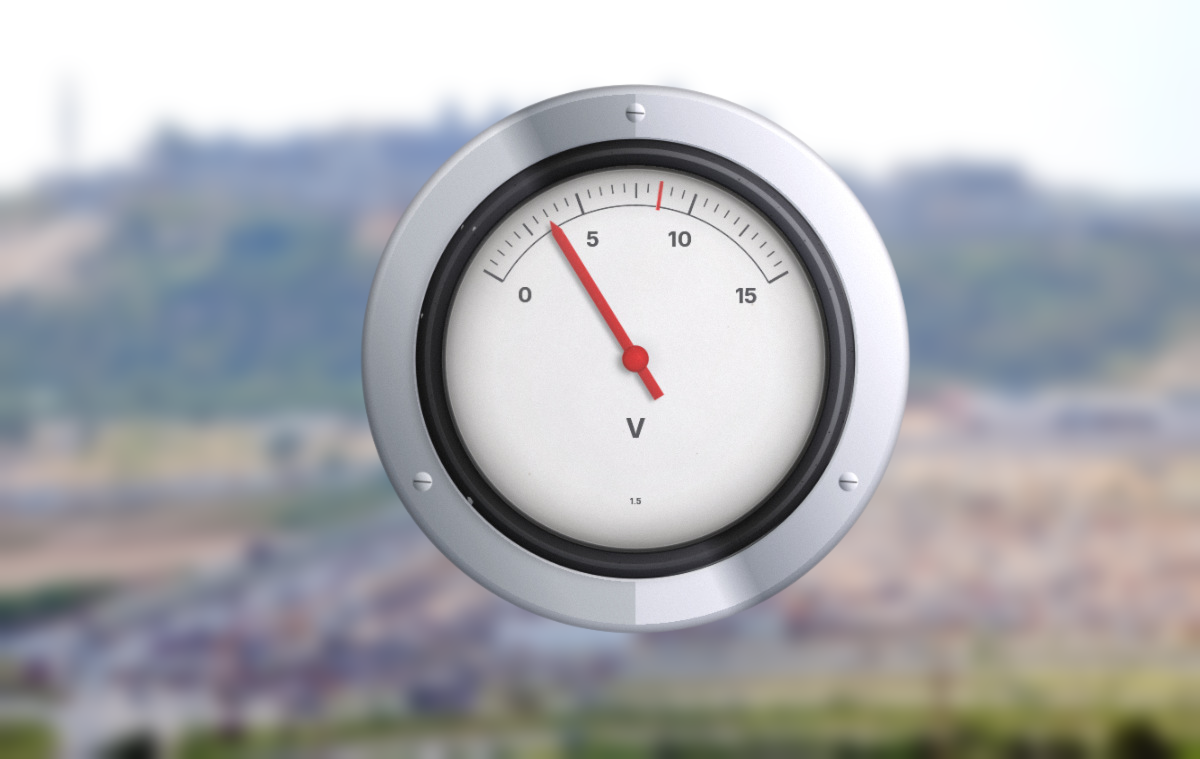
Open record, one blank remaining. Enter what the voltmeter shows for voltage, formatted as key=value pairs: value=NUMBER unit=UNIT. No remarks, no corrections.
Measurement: value=3.5 unit=V
